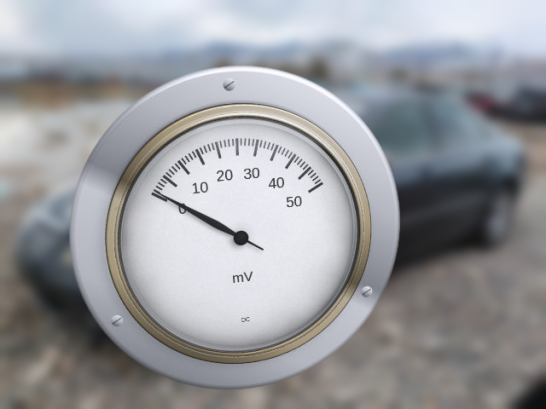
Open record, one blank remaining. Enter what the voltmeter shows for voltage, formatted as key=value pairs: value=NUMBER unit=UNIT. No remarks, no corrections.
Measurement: value=1 unit=mV
